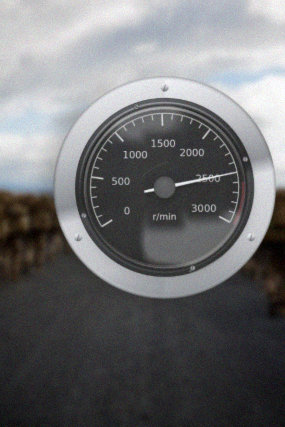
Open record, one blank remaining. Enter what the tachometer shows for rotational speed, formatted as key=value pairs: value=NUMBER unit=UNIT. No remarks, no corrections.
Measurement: value=2500 unit=rpm
